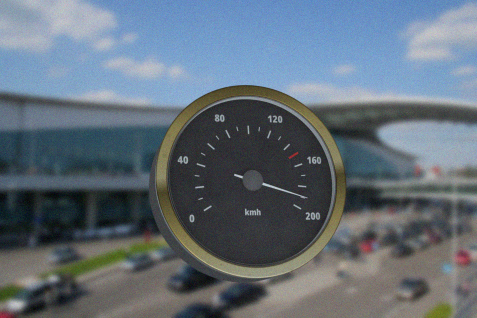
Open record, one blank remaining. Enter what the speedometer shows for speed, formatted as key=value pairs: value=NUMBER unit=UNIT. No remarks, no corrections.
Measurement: value=190 unit=km/h
